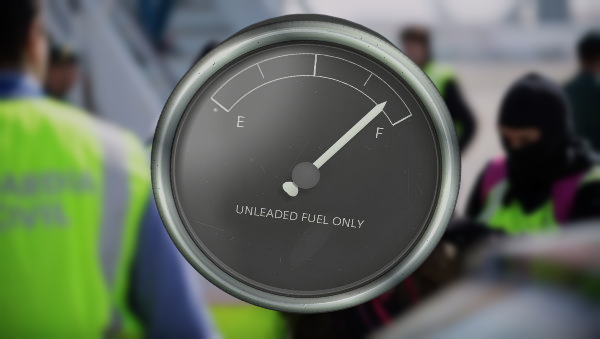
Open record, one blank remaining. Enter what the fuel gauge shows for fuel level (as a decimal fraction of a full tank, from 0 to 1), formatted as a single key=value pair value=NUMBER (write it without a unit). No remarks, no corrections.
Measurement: value=0.875
